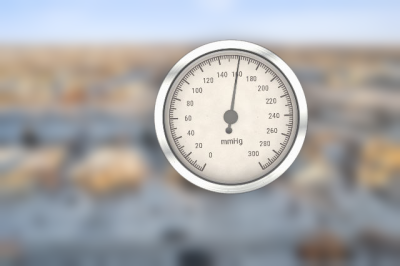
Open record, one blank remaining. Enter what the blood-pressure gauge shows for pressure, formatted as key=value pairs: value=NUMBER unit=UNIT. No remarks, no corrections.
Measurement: value=160 unit=mmHg
